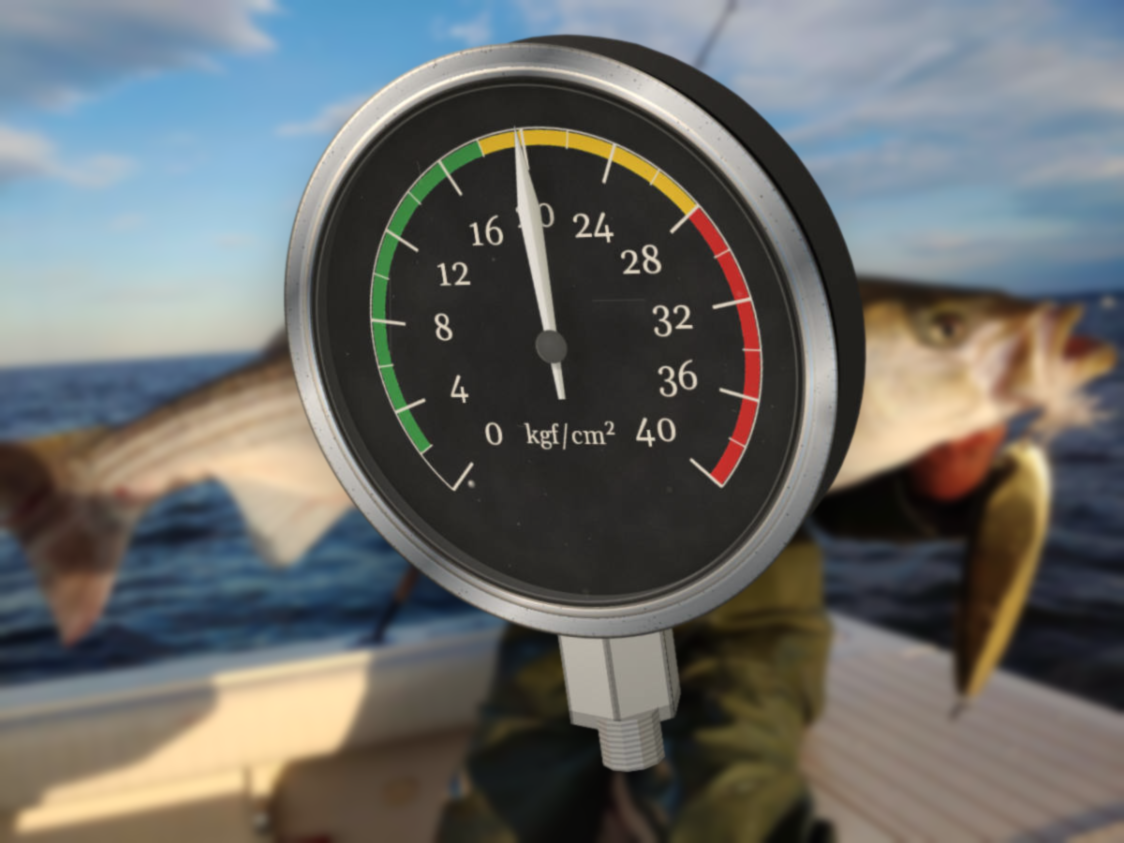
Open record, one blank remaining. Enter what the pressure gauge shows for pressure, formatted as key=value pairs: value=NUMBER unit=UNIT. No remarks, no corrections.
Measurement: value=20 unit=kg/cm²
